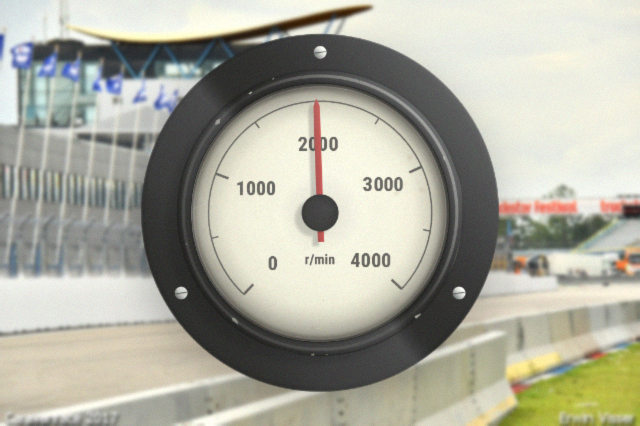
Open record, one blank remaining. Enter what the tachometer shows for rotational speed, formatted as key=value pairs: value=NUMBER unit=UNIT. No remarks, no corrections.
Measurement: value=2000 unit=rpm
